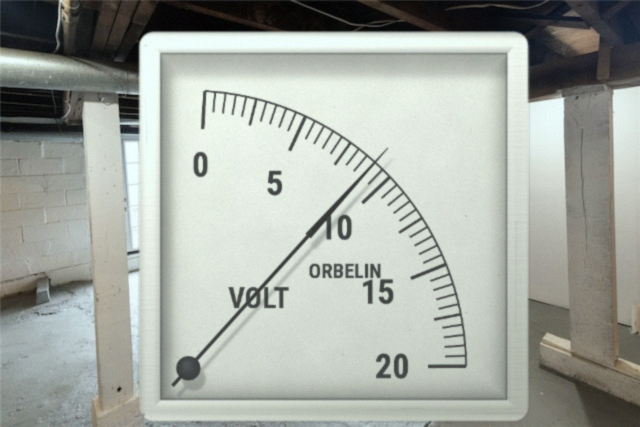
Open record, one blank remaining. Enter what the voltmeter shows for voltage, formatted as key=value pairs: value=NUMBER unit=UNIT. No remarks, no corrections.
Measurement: value=9 unit=V
